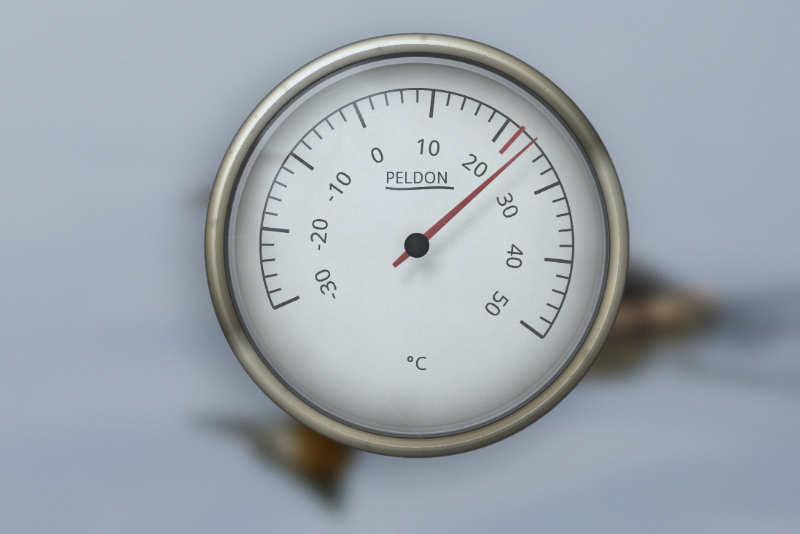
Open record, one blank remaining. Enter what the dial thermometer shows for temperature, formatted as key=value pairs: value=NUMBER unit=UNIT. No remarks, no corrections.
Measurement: value=24 unit=°C
